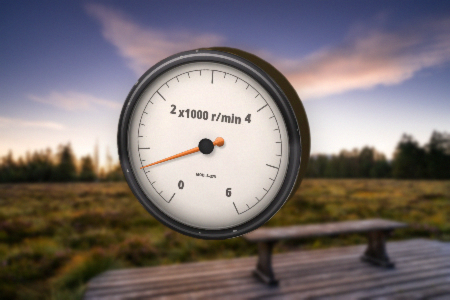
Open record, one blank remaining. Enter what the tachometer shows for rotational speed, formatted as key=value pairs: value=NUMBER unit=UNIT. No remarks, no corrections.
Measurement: value=700 unit=rpm
